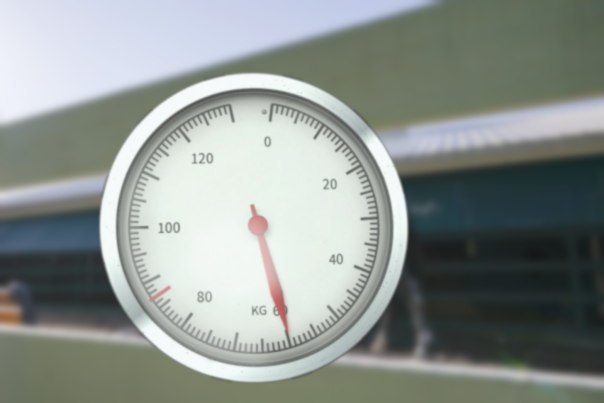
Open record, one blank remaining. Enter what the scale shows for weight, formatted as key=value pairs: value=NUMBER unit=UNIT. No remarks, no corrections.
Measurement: value=60 unit=kg
